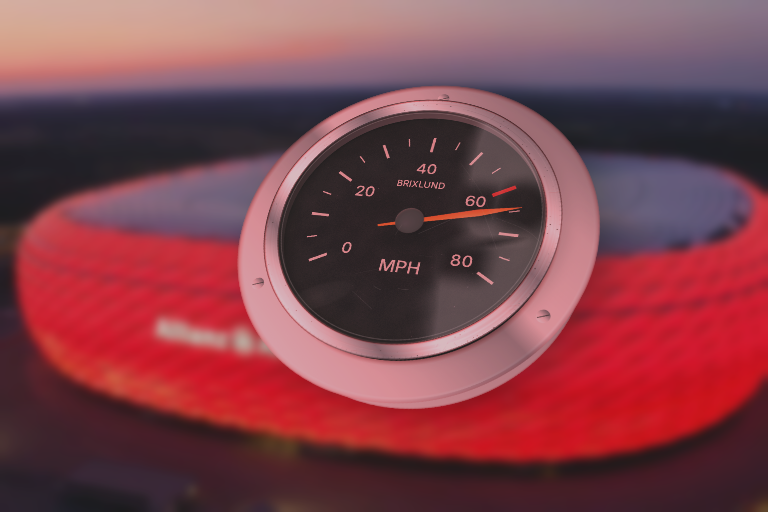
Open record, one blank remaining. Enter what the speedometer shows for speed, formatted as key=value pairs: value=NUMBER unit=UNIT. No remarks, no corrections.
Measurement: value=65 unit=mph
